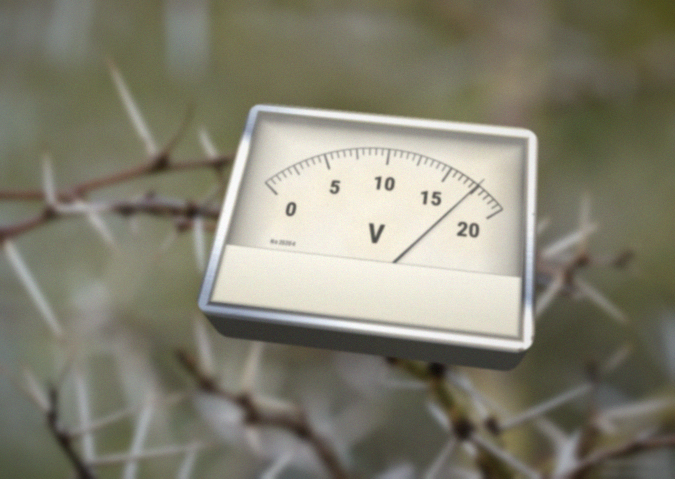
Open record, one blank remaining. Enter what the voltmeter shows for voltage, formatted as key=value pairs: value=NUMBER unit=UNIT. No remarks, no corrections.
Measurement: value=17.5 unit=V
